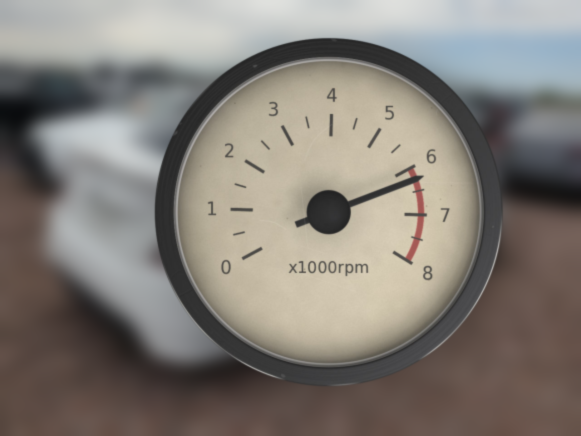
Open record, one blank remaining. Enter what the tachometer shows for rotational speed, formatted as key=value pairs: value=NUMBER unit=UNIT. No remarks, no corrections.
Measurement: value=6250 unit=rpm
